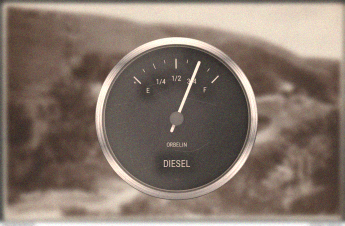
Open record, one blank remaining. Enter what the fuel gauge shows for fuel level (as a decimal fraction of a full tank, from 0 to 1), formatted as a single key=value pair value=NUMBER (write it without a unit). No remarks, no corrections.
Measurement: value=0.75
